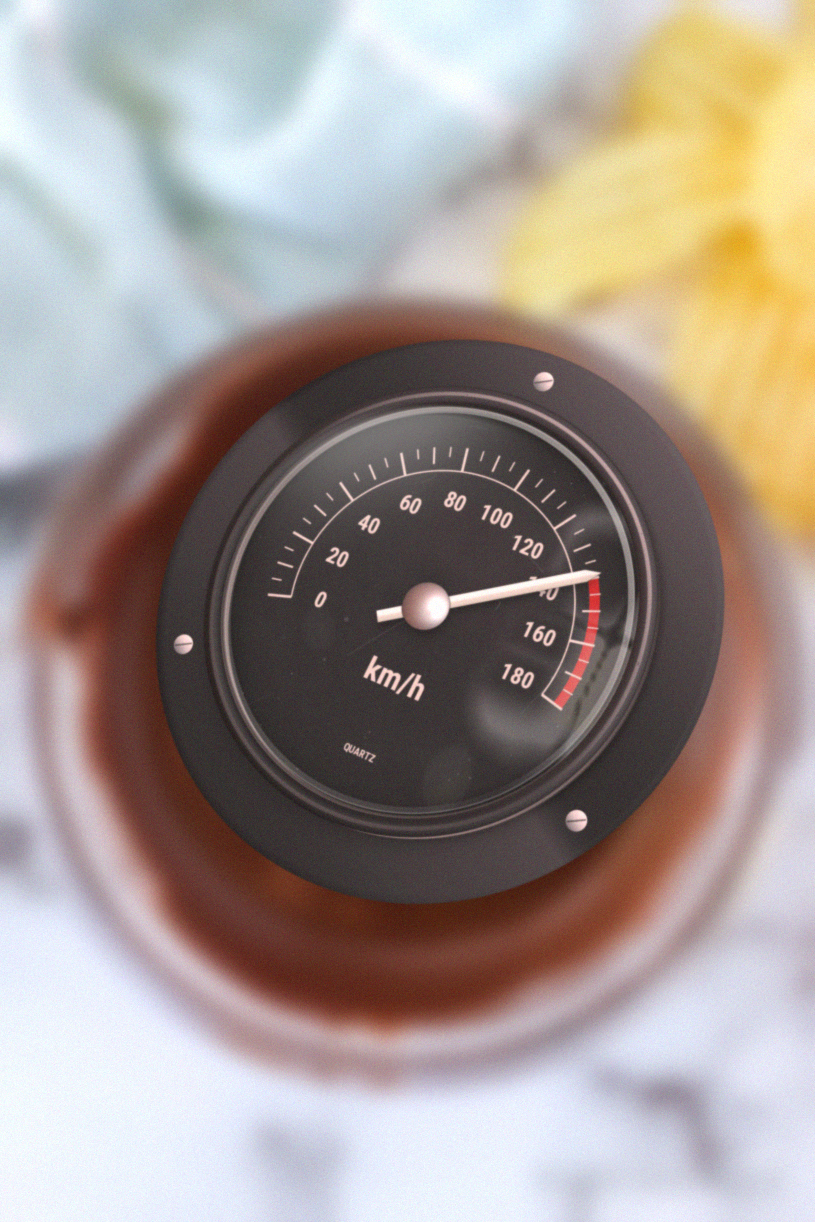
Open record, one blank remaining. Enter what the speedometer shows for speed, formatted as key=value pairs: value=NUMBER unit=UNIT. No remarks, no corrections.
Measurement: value=140 unit=km/h
